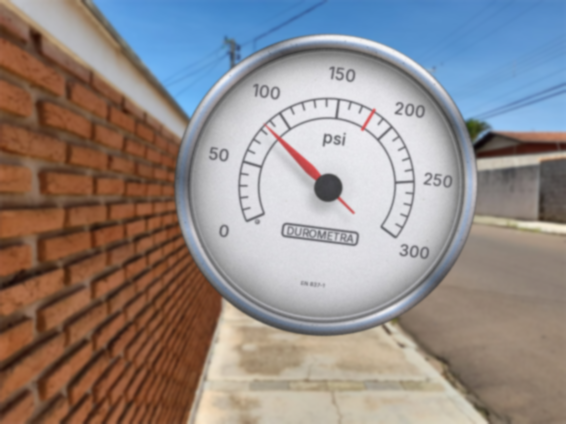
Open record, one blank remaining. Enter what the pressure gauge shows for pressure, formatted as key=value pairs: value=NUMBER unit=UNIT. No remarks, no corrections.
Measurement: value=85 unit=psi
